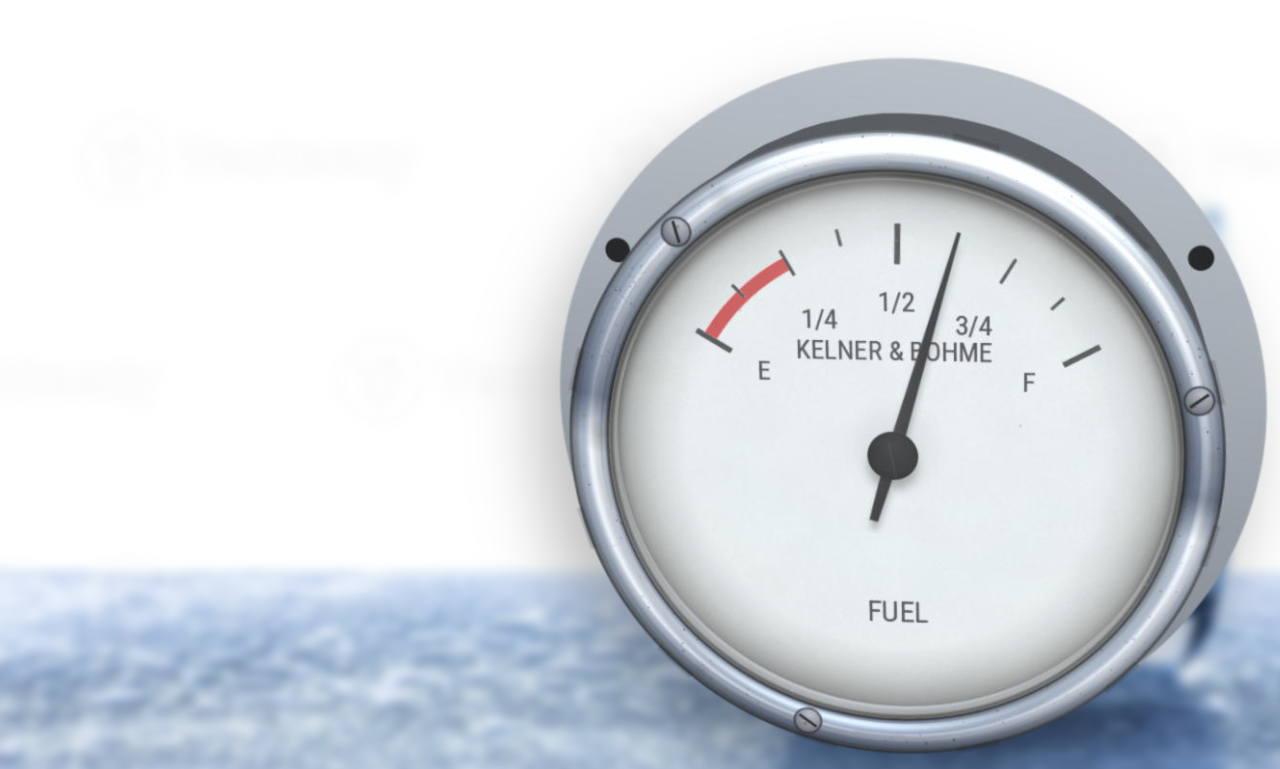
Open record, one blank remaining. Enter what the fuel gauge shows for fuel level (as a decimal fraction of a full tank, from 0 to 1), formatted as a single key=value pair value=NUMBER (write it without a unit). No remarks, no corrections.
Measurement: value=0.625
